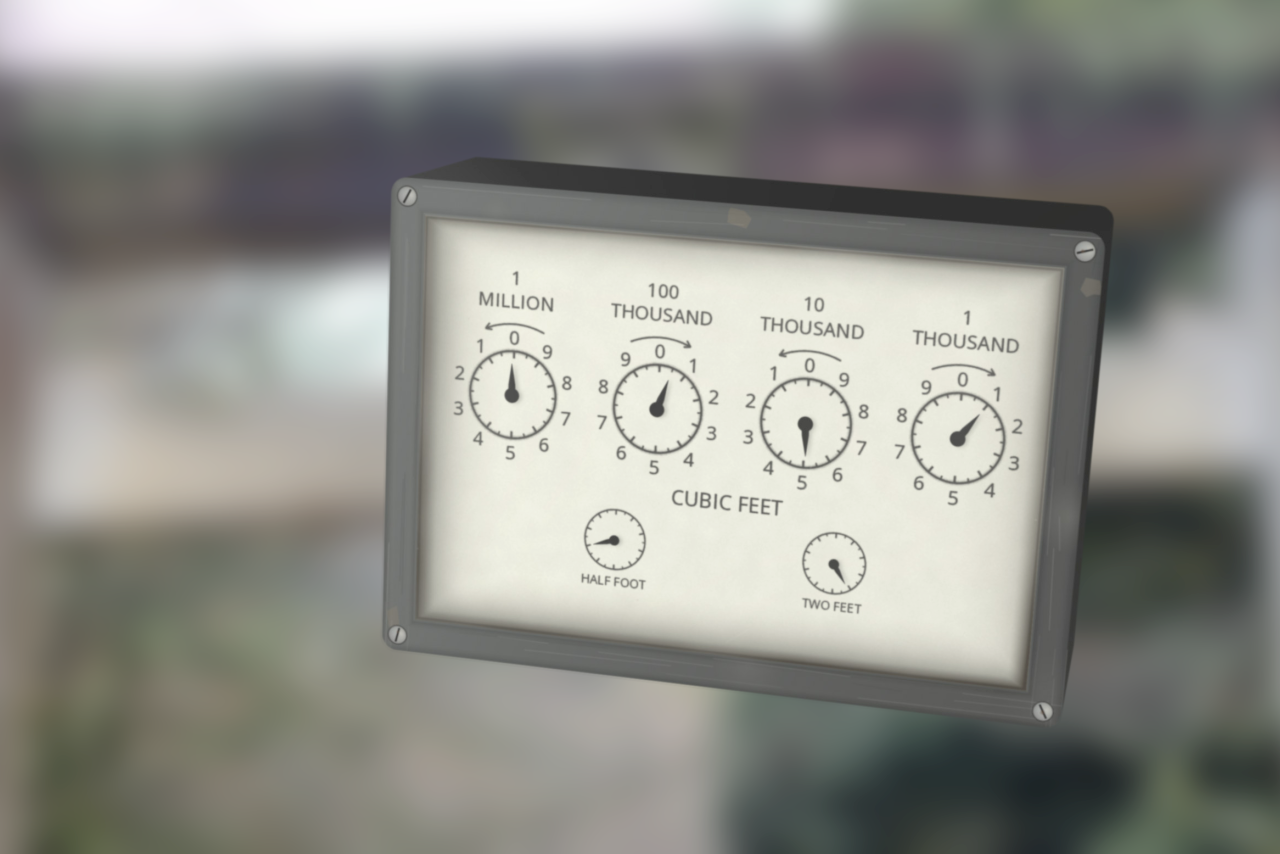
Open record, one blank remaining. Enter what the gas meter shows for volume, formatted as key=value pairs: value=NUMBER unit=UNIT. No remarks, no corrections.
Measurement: value=5100 unit=ft³
